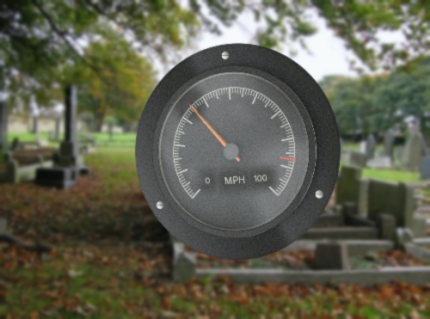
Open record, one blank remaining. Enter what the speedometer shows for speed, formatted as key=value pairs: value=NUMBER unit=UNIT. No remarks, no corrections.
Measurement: value=35 unit=mph
